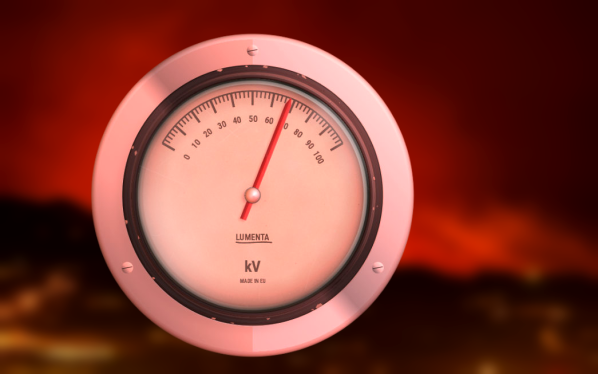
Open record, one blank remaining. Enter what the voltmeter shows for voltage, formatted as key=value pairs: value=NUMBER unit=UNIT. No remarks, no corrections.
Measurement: value=68 unit=kV
